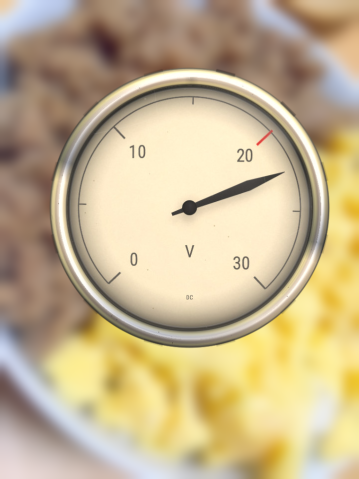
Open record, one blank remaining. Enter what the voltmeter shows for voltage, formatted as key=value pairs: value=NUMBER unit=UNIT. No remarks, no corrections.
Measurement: value=22.5 unit=V
